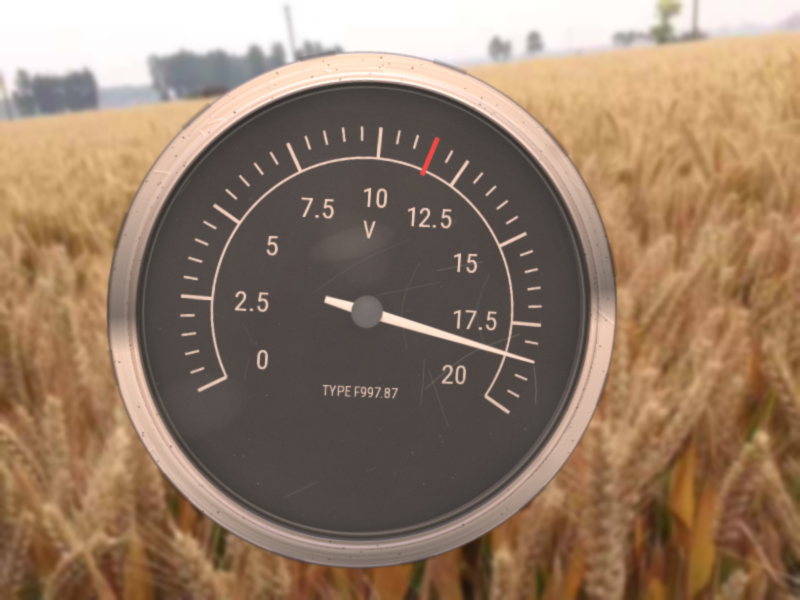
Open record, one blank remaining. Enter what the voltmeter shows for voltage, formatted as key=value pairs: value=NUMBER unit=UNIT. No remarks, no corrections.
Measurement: value=18.5 unit=V
